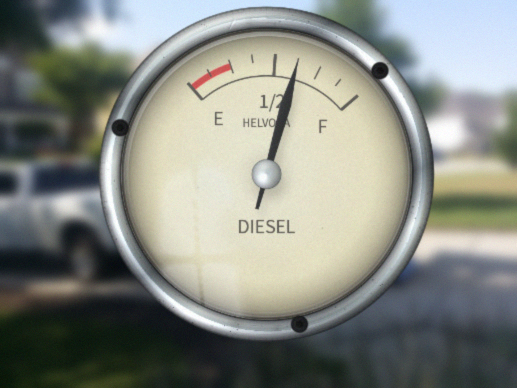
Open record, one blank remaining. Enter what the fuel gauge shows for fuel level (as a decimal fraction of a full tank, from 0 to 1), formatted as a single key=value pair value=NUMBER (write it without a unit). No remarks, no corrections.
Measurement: value=0.625
